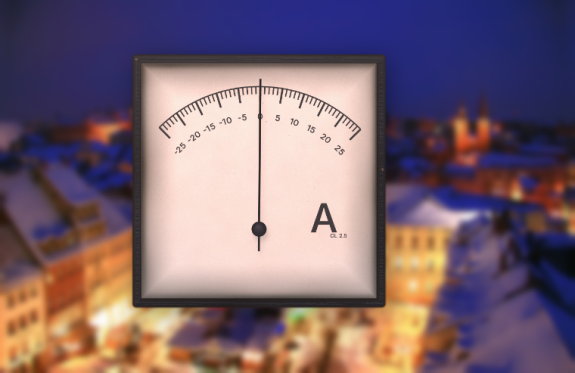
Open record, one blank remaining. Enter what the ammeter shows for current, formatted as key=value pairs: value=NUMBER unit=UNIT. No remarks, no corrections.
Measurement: value=0 unit=A
